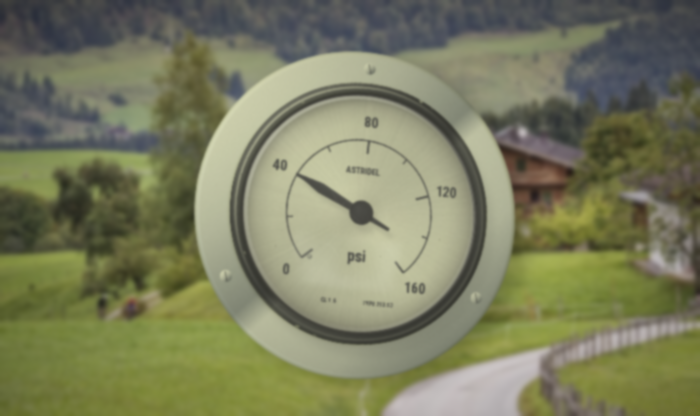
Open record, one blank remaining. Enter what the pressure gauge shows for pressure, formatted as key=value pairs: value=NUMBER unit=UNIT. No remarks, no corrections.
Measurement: value=40 unit=psi
